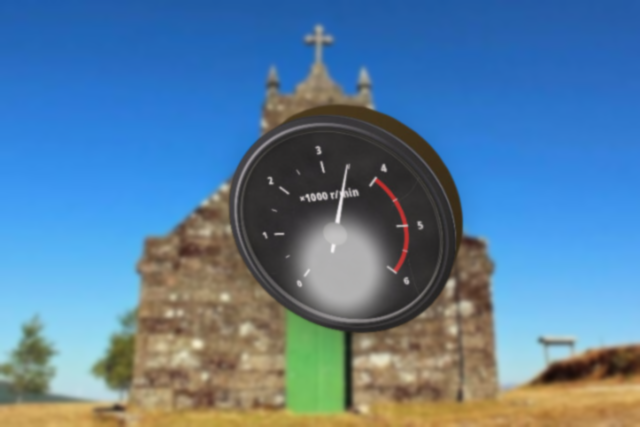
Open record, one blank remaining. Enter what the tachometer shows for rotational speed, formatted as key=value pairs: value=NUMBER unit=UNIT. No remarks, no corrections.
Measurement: value=3500 unit=rpm
